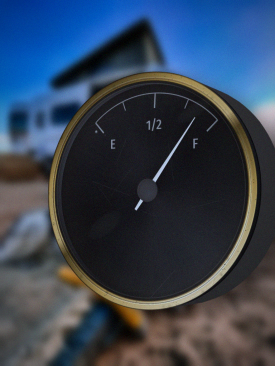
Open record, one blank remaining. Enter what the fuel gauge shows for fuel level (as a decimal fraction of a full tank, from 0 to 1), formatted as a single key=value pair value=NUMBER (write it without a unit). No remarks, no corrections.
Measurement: value=0.875
